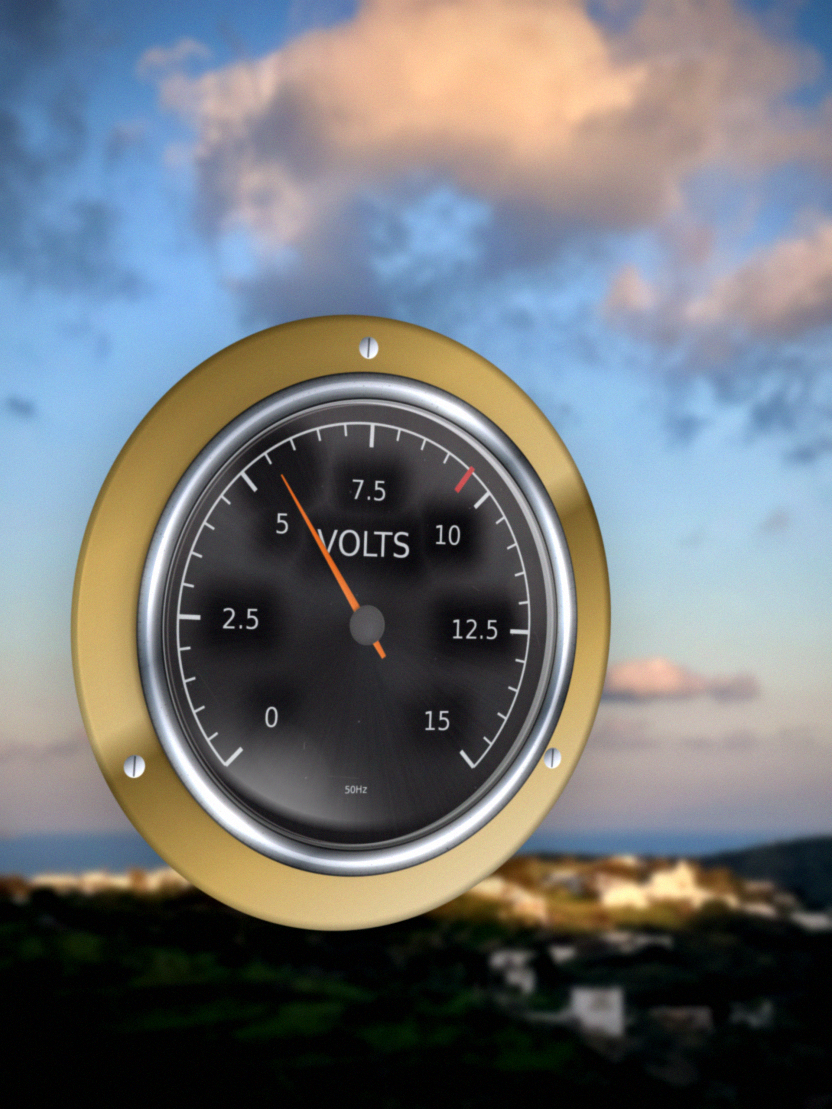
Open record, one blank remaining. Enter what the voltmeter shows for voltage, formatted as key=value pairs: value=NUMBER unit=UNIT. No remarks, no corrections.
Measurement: value=5.5 unit=V
